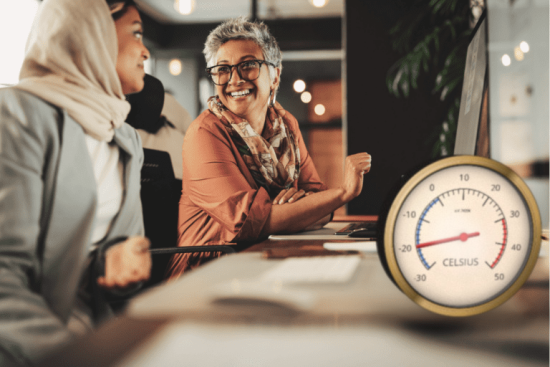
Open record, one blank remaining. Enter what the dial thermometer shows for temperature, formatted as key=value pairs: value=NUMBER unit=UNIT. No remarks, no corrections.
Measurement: value=-20 unit=°C
